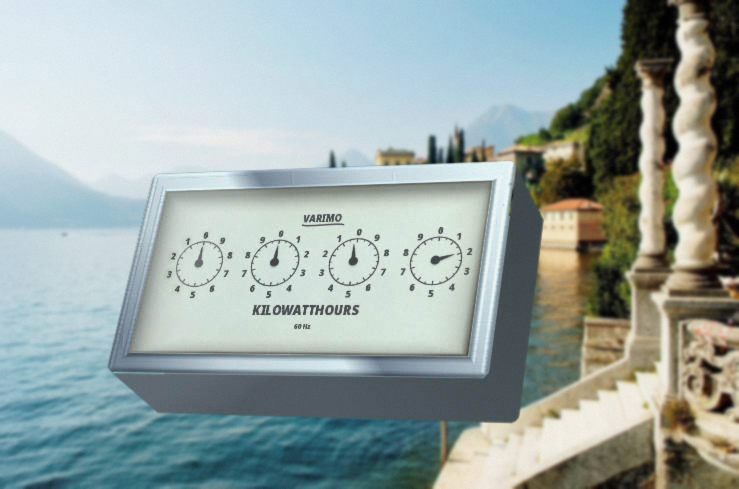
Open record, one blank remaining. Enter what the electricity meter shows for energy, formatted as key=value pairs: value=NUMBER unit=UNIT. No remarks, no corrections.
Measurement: value=2 unit=kWh
